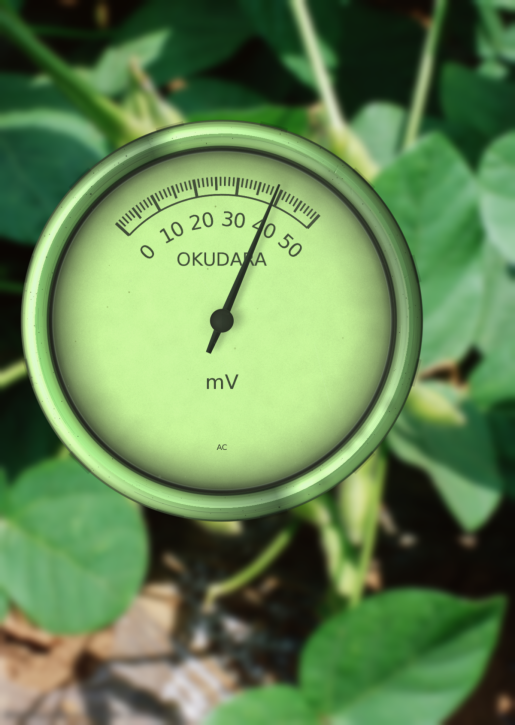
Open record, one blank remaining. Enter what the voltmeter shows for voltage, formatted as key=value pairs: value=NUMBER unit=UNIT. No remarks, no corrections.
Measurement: value=39 unit=mV
